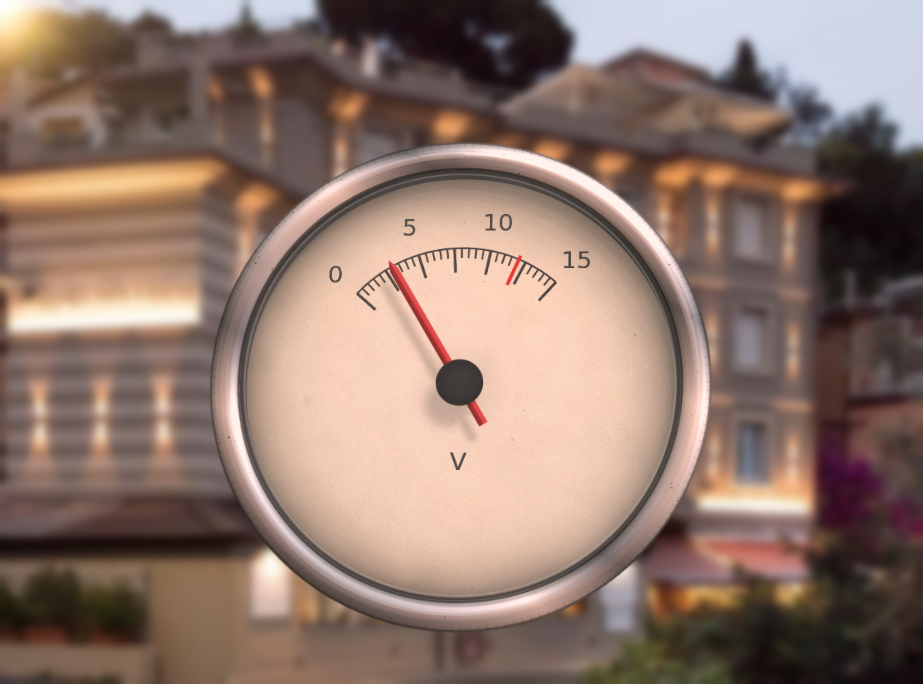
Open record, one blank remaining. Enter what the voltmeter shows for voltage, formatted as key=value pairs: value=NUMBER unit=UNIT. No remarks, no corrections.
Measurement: value=3 unit=V
